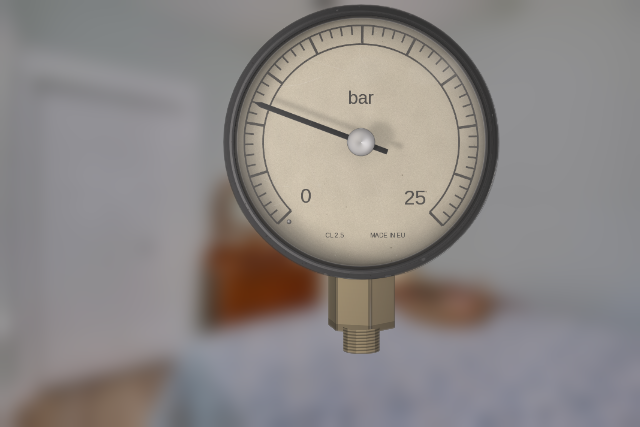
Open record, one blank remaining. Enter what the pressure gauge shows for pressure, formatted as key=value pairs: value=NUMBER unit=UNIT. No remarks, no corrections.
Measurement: value=6 unit=bar
